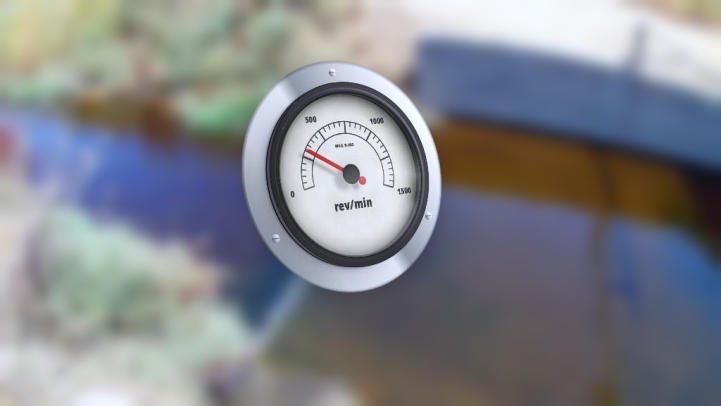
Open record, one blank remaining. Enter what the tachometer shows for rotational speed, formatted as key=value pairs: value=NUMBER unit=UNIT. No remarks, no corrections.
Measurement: value=300 unit=rpm
